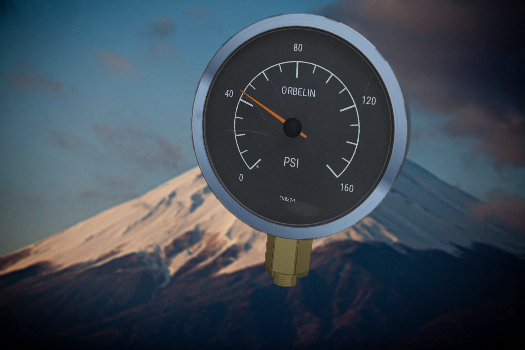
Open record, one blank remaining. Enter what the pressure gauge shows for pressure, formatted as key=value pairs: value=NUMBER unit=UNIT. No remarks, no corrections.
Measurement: value=45 unit=psi
